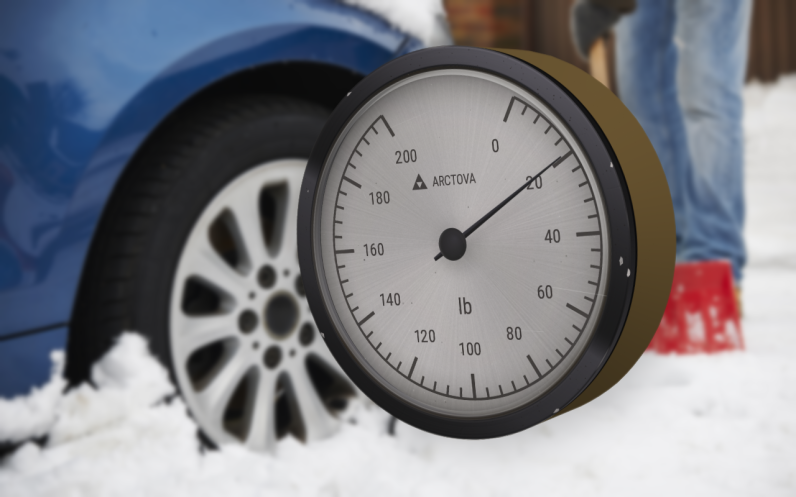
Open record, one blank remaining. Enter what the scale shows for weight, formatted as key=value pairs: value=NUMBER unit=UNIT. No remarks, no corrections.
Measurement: value=20 unit=lb
